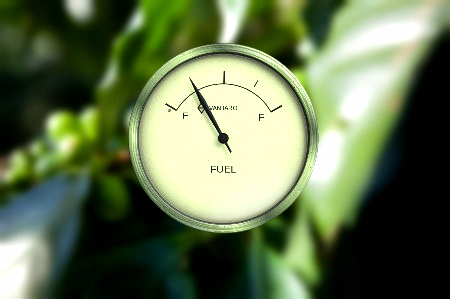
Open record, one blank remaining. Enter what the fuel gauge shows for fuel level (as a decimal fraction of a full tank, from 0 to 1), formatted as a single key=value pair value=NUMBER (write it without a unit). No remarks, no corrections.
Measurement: value=0.25
